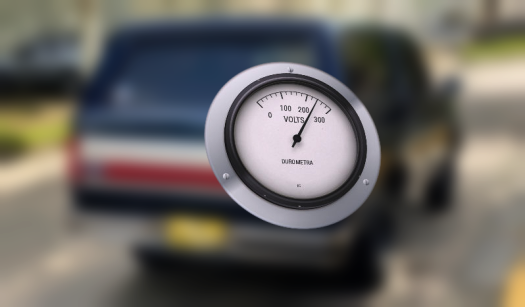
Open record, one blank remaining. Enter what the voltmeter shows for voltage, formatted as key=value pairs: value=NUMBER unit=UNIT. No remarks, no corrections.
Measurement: value=240 unit=V
